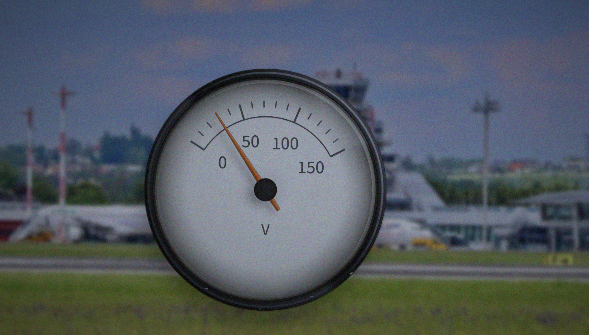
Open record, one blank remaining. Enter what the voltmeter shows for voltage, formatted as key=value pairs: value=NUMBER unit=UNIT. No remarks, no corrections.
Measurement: value=30 unit=V
